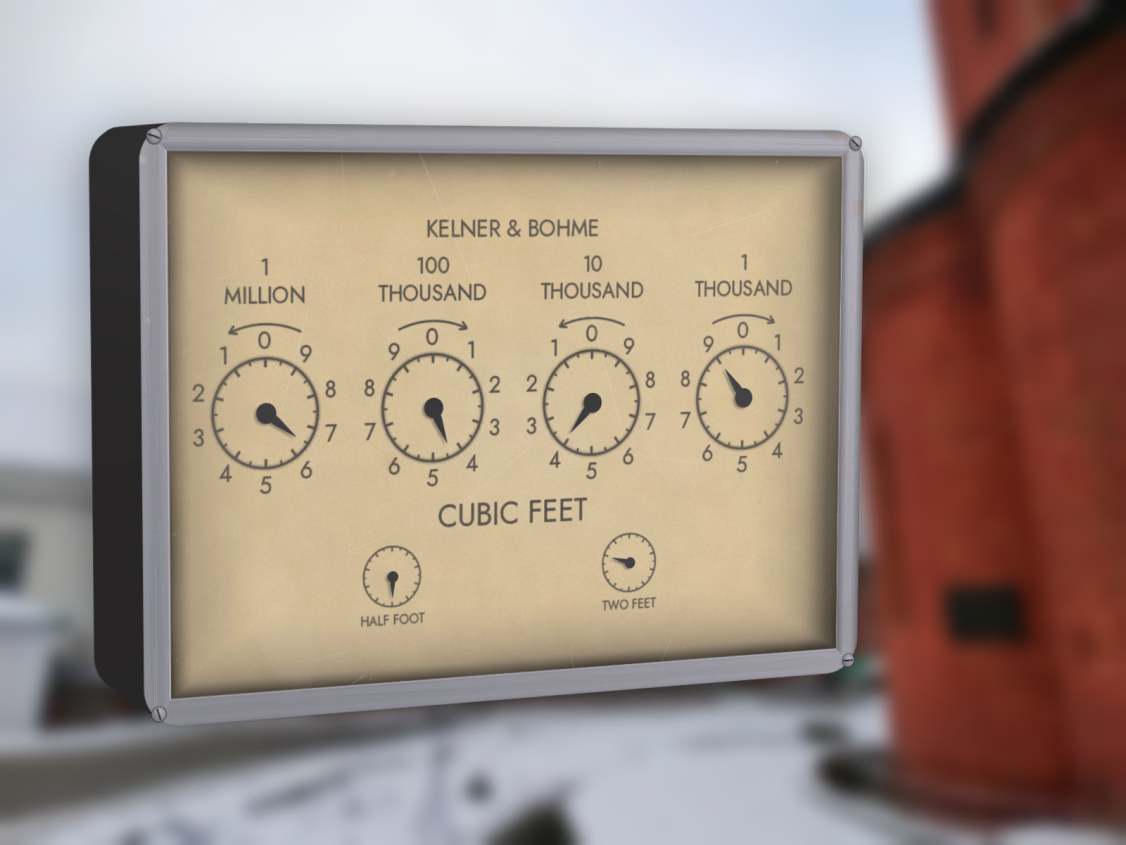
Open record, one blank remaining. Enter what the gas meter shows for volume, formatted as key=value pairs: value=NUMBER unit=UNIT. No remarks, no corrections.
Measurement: value=643900 unit=ft³
